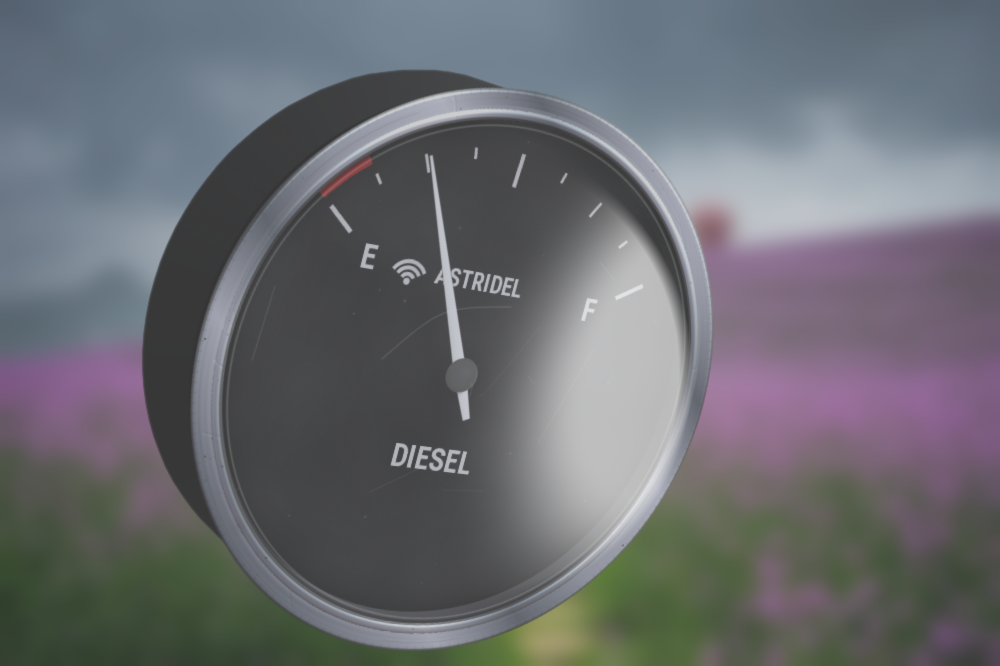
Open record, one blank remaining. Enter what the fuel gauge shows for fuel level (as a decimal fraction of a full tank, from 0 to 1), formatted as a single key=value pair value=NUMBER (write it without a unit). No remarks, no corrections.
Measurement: value=0.25
